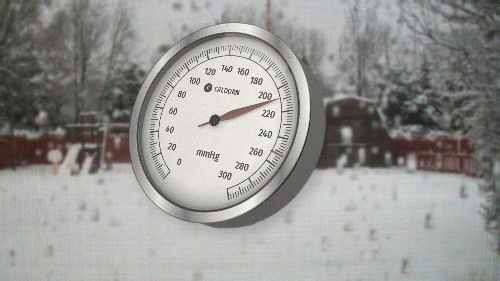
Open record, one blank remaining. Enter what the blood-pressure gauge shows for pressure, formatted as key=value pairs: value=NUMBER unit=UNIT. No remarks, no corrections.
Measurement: value=210 unit=mmHg
